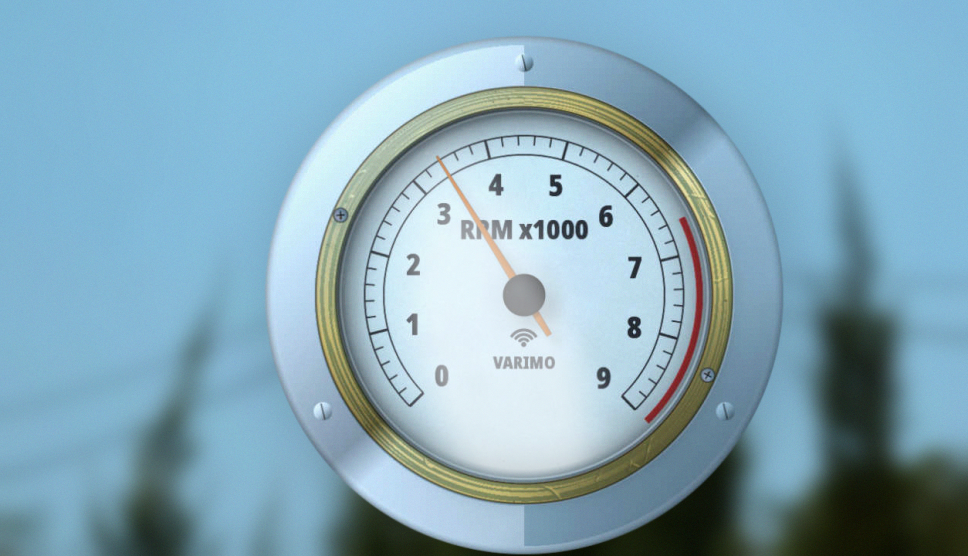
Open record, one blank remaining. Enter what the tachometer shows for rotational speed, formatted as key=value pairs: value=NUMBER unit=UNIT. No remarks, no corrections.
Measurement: value=3400 unit=rpm
